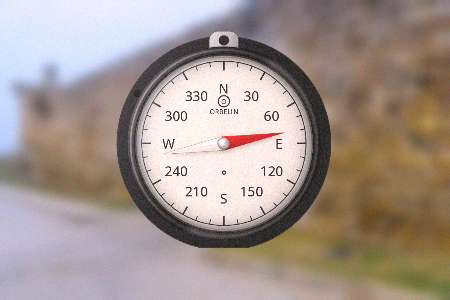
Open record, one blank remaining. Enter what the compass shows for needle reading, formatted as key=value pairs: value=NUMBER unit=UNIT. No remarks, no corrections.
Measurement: value=80 unit=°
